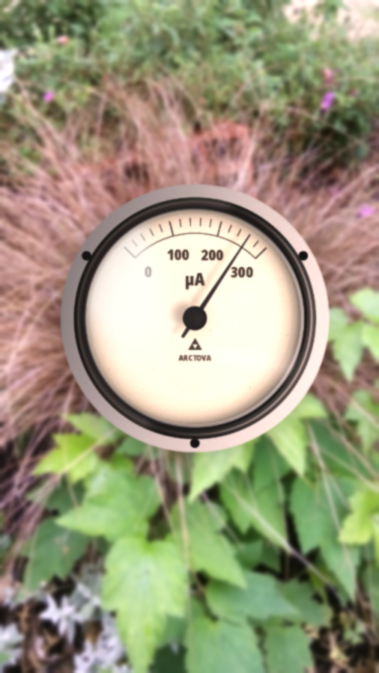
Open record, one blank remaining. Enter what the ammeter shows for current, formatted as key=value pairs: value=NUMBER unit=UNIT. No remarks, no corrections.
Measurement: value=260 unit=µA
